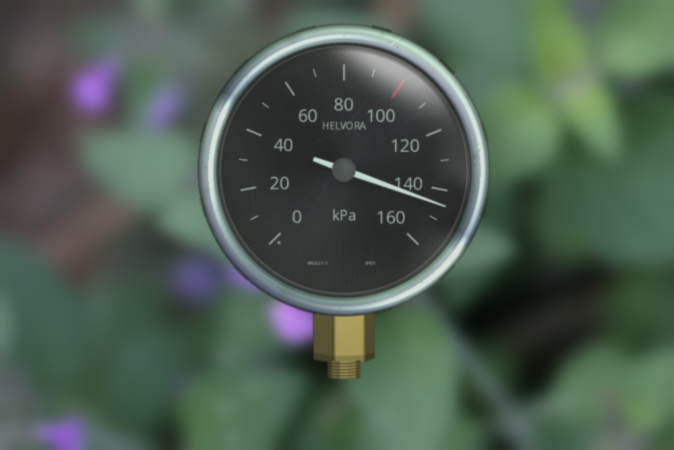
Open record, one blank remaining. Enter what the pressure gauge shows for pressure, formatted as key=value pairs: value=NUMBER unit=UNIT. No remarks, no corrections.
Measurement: value=145 unit=kPa
